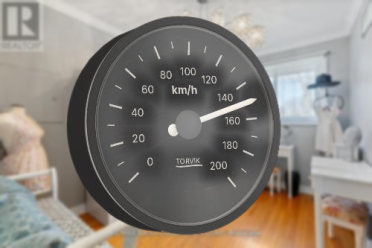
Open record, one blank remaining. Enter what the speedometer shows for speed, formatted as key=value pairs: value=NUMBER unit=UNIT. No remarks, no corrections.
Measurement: value=150 unit=km/h
